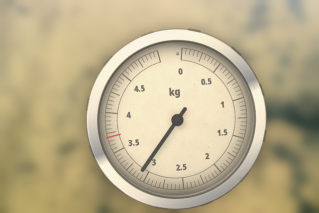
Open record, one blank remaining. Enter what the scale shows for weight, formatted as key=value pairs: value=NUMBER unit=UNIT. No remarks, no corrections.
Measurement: value=3.1 unit=kg
